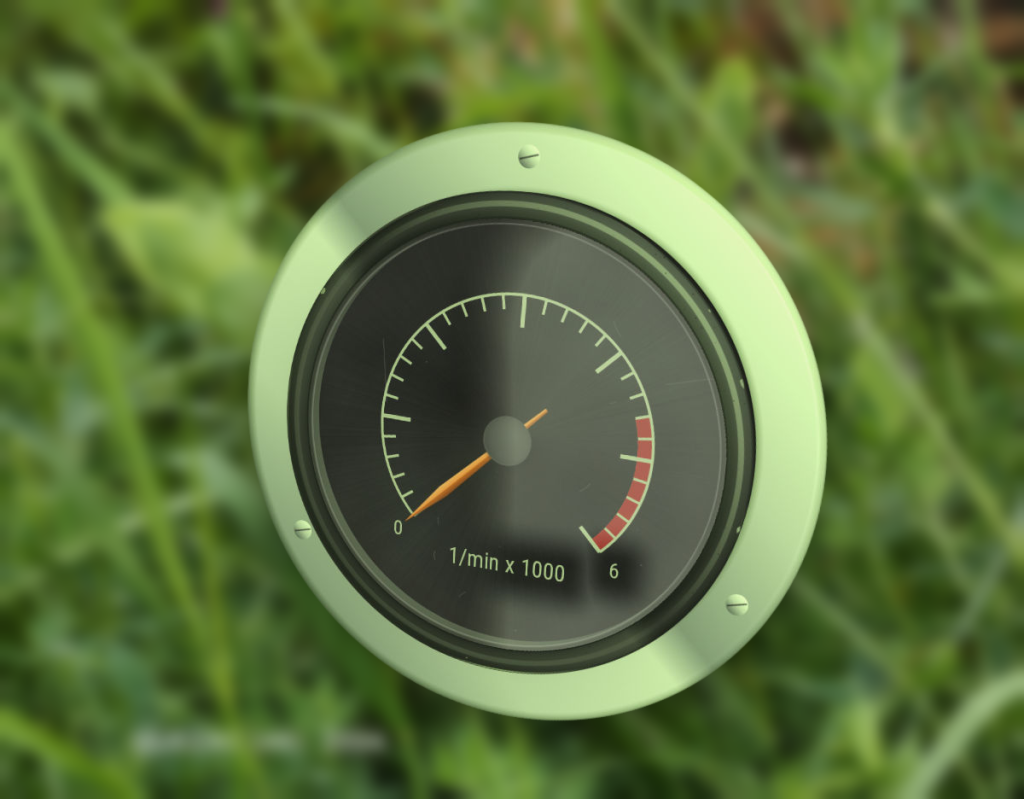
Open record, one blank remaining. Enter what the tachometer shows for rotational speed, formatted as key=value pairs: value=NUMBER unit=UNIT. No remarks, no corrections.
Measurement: value=0 unit=rpm
